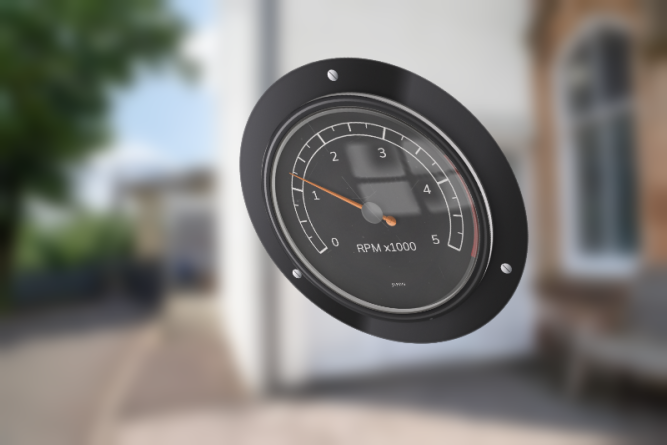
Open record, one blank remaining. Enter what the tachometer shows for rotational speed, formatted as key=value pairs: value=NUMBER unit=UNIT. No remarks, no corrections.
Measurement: value=1250 unit=rpm
